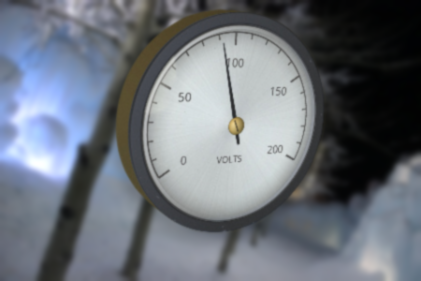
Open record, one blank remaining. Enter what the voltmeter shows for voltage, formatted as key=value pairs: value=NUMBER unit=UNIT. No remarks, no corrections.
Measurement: value=90 unit=V
